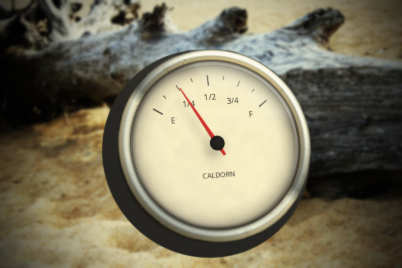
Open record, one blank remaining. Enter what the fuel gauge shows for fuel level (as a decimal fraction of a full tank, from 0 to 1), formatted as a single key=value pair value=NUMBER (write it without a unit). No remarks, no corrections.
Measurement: value=0.25
